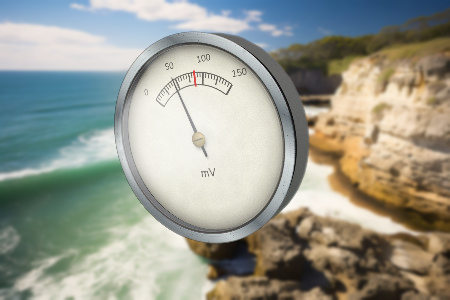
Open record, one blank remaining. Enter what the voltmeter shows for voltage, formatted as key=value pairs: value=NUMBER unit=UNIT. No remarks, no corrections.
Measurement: value=50 unit=mV
